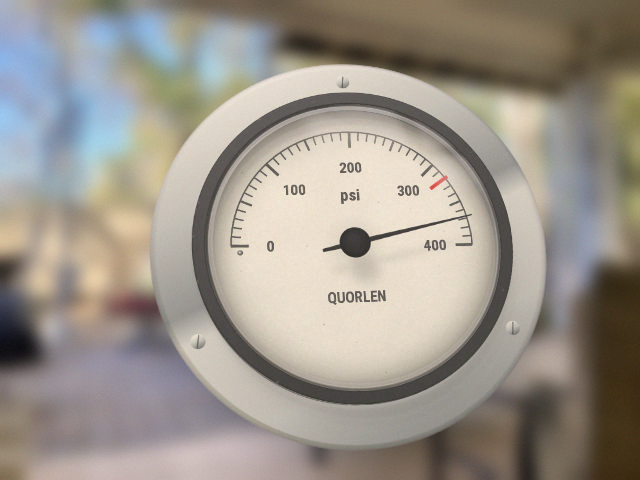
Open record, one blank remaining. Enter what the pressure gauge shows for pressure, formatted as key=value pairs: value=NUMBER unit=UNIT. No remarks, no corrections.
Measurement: value=370 unit=psi
